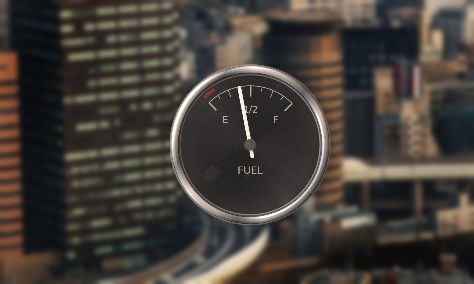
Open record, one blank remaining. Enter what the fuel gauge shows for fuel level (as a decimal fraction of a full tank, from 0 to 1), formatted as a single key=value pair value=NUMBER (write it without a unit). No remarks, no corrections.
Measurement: value=0.375
